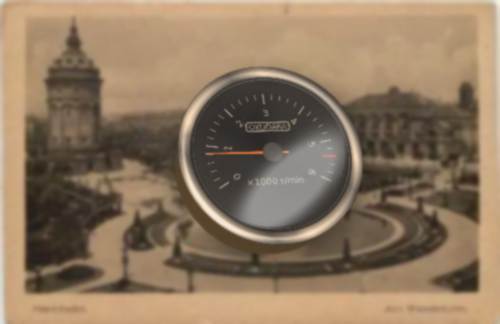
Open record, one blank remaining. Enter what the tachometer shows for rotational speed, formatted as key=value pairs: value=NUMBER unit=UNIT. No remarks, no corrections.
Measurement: value=800 unit=rpm
